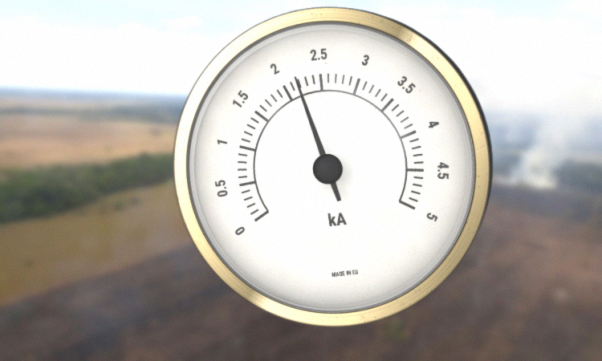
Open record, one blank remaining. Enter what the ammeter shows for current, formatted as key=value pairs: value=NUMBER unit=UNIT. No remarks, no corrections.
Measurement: value=2.2 unit=kA
